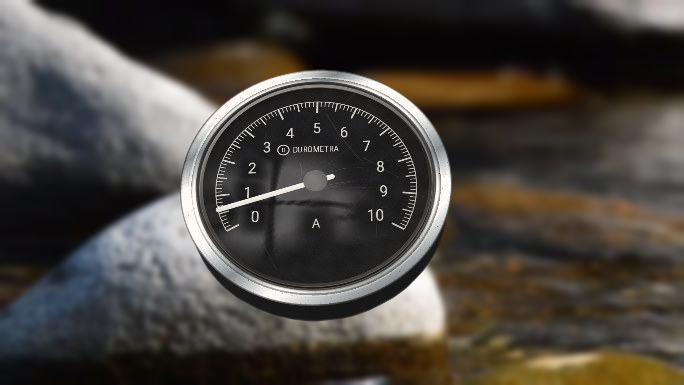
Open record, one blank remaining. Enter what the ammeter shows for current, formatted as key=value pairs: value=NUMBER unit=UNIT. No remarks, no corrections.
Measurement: value=0.5 unit=A
